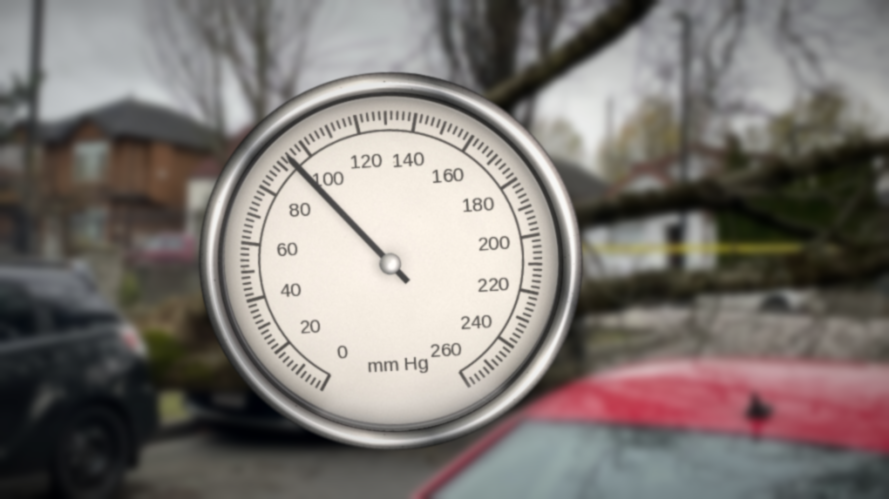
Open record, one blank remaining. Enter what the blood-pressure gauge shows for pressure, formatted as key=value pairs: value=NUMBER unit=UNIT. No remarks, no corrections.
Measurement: value=94 unit=mmHg
